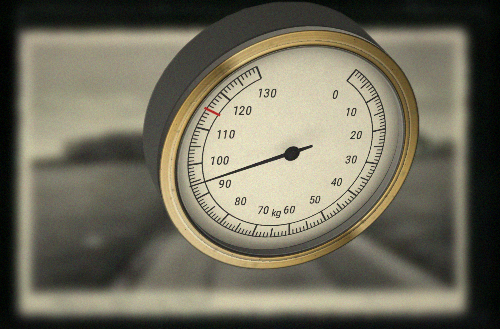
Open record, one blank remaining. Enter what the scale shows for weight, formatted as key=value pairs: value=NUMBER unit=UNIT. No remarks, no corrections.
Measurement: value=95 unit=kg
